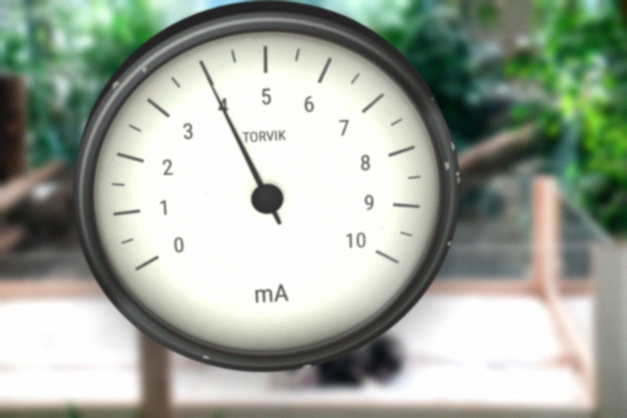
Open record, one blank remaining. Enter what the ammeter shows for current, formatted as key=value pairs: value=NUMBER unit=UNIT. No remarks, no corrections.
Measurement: value=4 unit=mA
